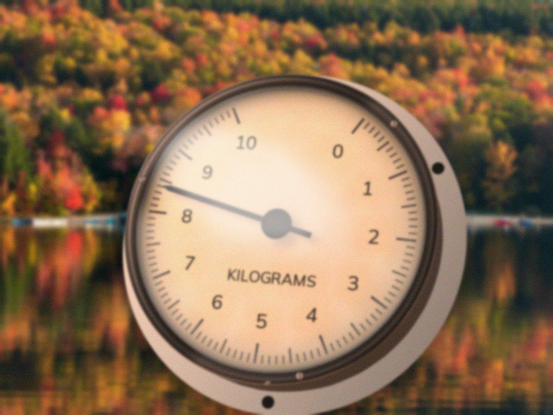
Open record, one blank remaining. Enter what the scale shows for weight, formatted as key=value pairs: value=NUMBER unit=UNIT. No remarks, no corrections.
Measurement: value=8.4 unit=kg
